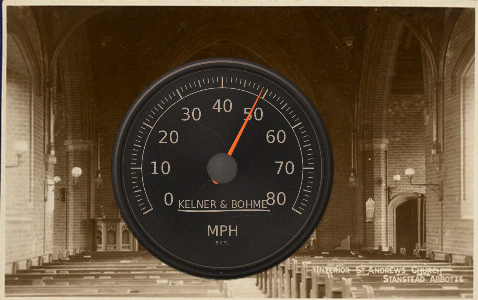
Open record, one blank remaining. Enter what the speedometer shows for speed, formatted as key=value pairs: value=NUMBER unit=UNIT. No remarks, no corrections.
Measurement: value=49 unit=mph
